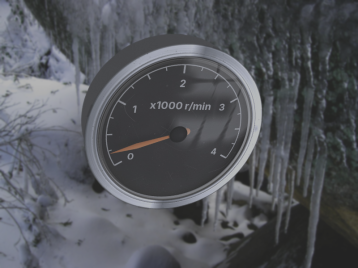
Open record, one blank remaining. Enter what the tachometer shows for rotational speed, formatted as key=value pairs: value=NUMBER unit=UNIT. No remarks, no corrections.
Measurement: value=250 unit=rpm
